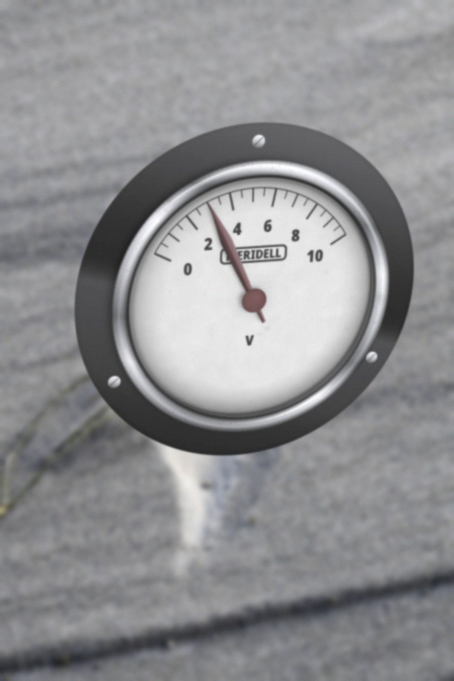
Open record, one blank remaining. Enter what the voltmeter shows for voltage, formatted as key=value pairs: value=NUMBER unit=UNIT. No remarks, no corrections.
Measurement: value=3 unit=V
